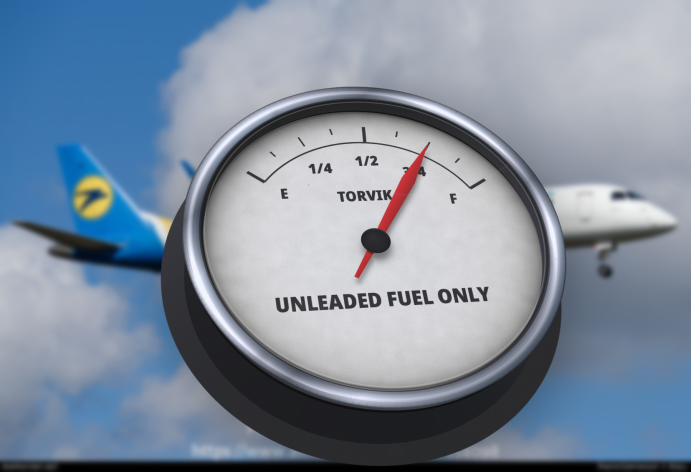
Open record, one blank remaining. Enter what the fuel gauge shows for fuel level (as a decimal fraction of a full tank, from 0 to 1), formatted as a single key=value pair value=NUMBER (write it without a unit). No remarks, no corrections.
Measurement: value=0.75
